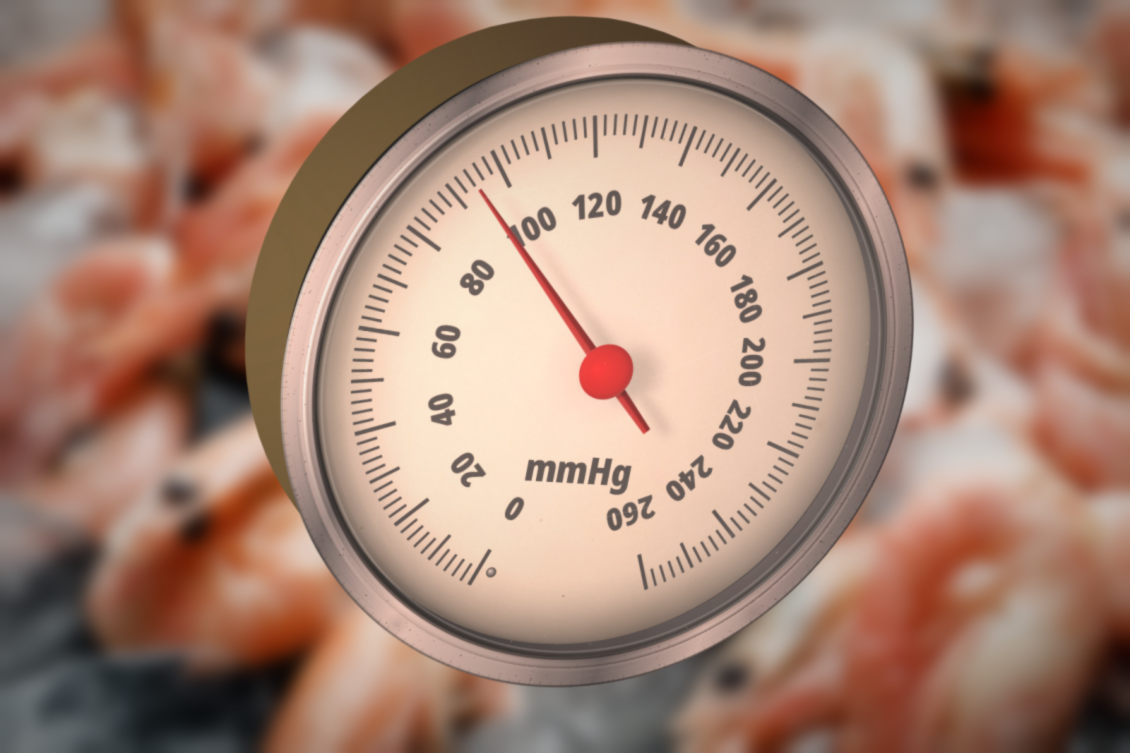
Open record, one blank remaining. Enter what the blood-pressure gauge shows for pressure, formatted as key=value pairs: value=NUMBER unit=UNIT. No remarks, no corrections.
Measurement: value=94 unit=mmHg
